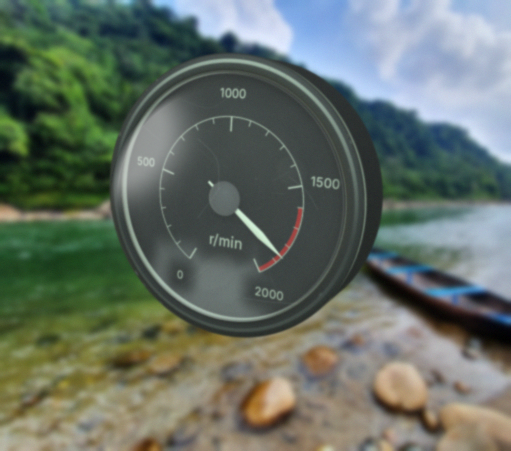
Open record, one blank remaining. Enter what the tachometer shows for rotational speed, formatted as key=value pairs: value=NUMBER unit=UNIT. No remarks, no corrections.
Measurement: value=1850 unit=rpm
